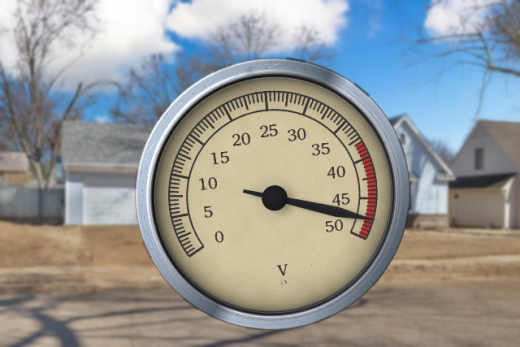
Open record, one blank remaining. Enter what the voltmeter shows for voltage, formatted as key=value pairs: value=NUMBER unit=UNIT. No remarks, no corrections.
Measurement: value=47.5 unit=V
